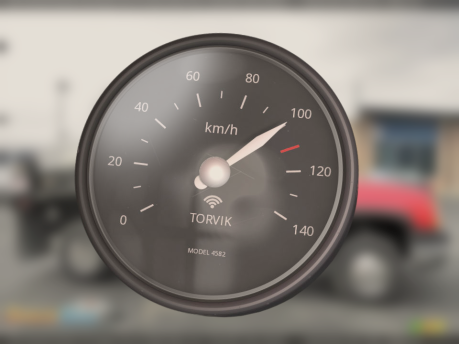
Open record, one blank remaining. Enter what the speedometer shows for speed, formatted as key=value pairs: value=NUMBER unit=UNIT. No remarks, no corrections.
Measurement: value=100 unit=km/h
